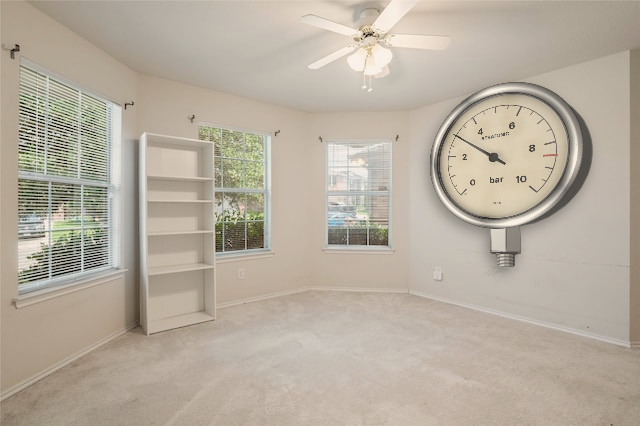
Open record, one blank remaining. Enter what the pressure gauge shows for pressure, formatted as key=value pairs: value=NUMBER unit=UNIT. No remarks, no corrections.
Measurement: value=3 unit=bar
